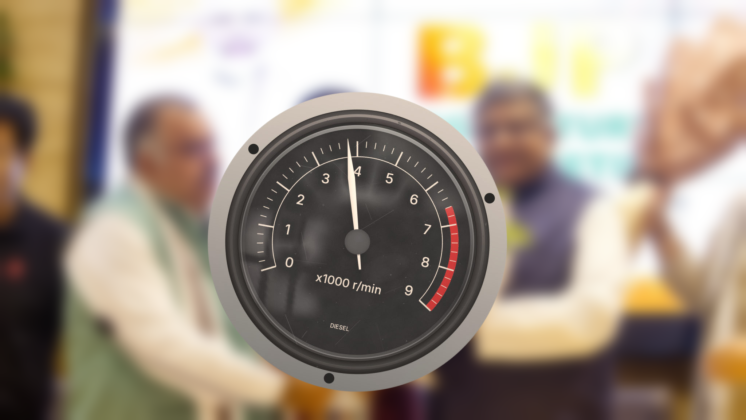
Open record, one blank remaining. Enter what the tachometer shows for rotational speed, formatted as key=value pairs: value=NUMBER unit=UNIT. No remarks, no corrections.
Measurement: value=3800 unit=rpm
